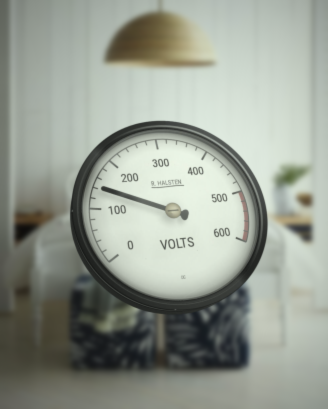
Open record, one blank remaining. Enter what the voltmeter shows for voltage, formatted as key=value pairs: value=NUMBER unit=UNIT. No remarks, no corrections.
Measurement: value=140 unit=V
